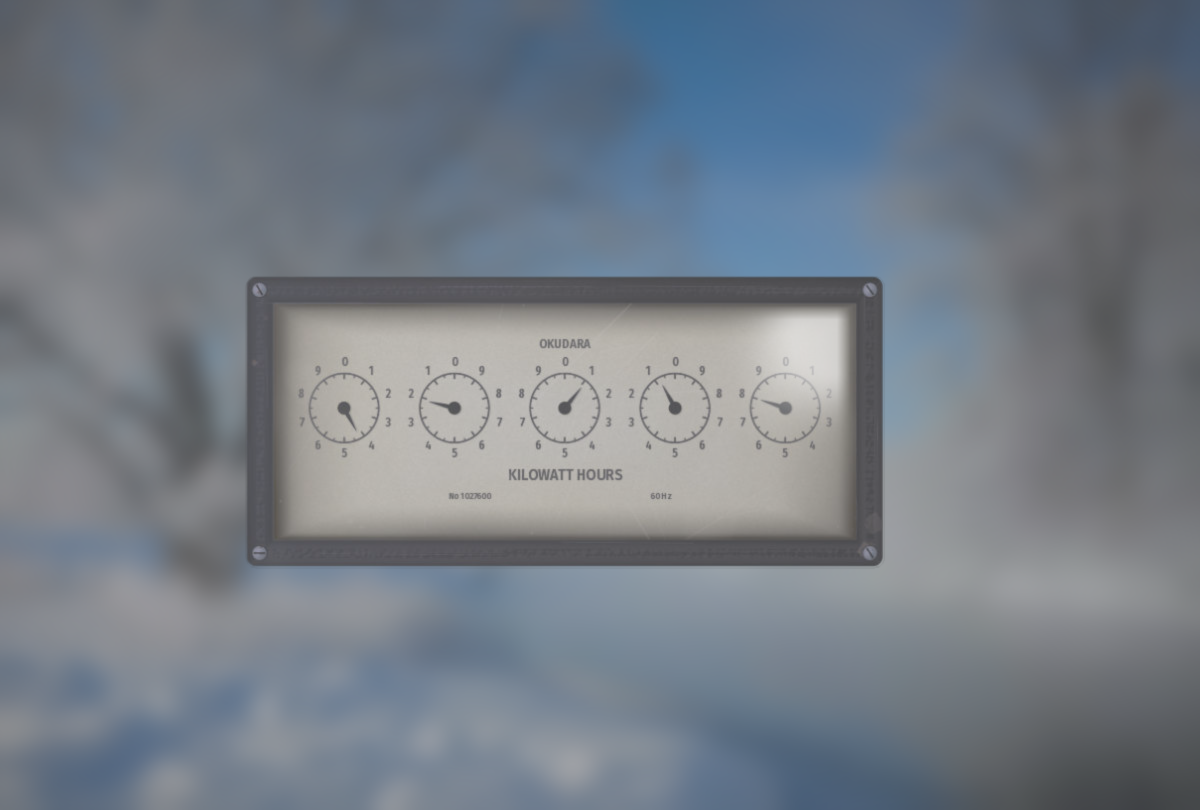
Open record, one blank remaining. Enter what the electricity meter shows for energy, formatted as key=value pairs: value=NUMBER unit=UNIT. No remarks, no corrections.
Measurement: value=42108 unit=kWh
